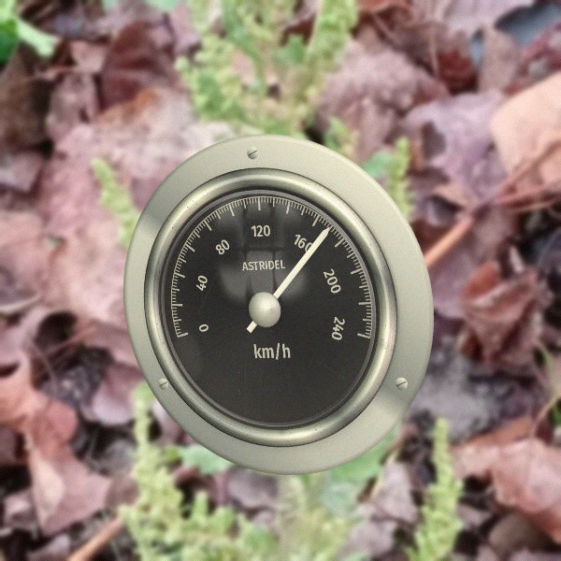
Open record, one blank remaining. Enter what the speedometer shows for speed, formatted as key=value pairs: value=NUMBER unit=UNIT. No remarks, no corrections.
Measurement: value=170 unit=km/h
